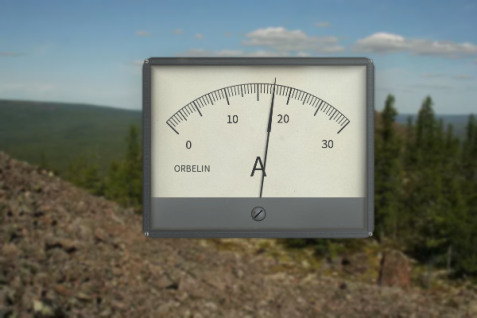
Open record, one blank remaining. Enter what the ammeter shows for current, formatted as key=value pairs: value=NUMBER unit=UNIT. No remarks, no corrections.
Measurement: value=17.5 unit=A
